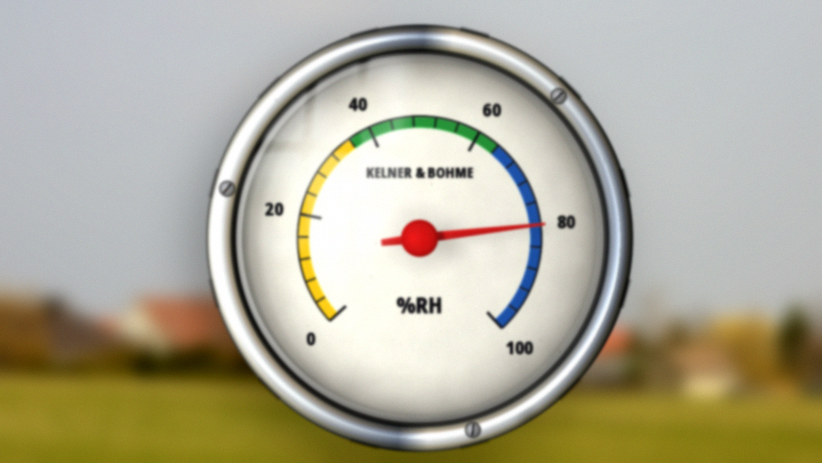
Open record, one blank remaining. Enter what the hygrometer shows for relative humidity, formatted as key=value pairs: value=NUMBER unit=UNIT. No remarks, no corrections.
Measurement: value=80 unit=%
